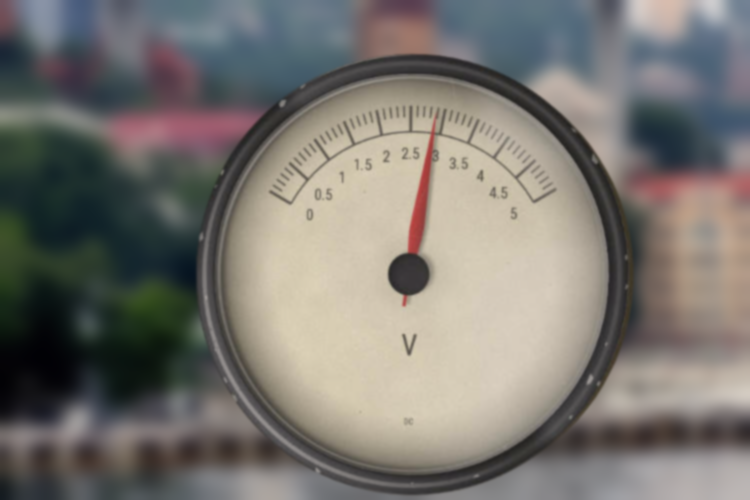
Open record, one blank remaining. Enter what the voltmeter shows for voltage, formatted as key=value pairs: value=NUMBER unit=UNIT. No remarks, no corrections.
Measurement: value=2.9 unit=V
